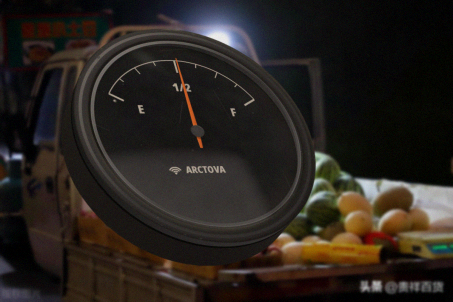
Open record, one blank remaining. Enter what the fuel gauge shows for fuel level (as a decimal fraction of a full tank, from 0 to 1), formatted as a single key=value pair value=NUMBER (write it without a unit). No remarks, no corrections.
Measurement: value=0.5
